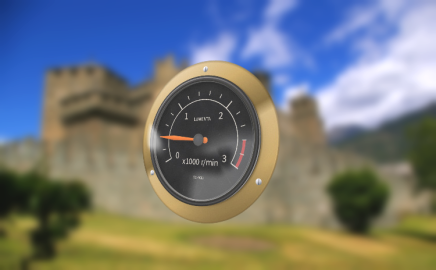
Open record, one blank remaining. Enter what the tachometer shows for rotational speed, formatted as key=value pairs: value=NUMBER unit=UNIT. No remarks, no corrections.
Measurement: value=400 unit=rpm
